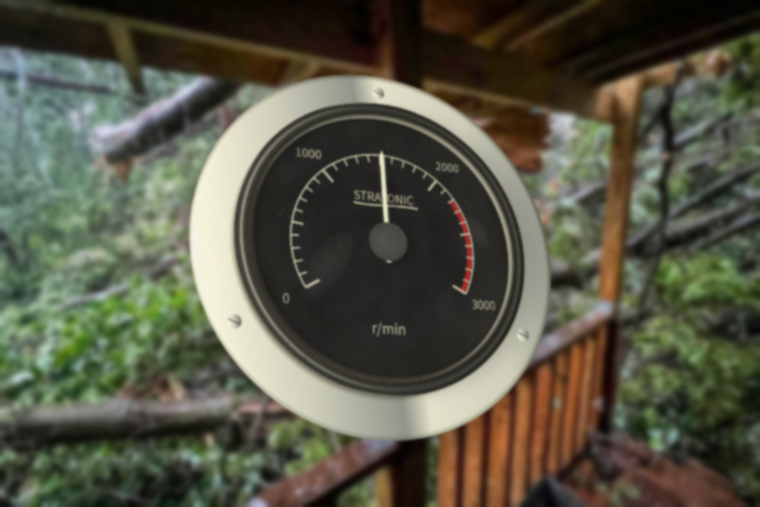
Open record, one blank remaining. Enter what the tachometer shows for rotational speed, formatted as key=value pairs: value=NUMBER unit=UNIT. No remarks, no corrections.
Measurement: value=1500 unit=rpm
